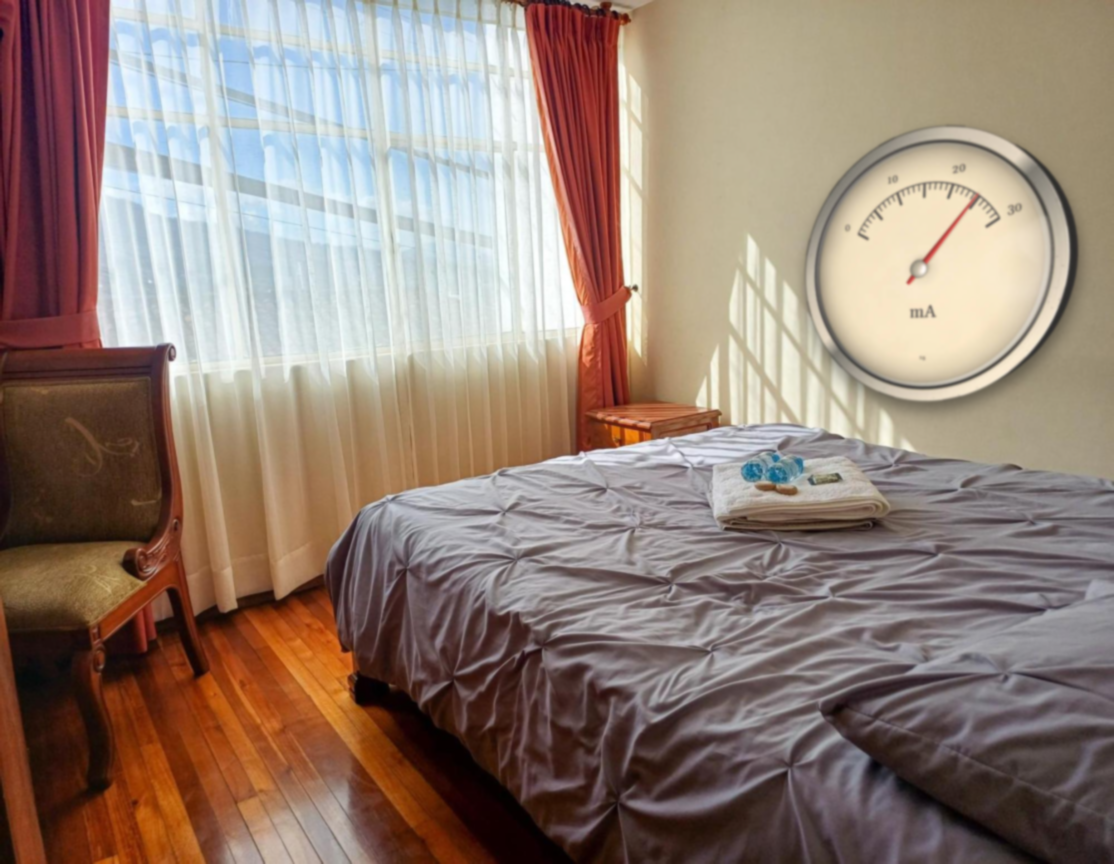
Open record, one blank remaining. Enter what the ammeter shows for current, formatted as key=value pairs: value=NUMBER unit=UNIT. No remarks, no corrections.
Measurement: value=25 unit=mA
